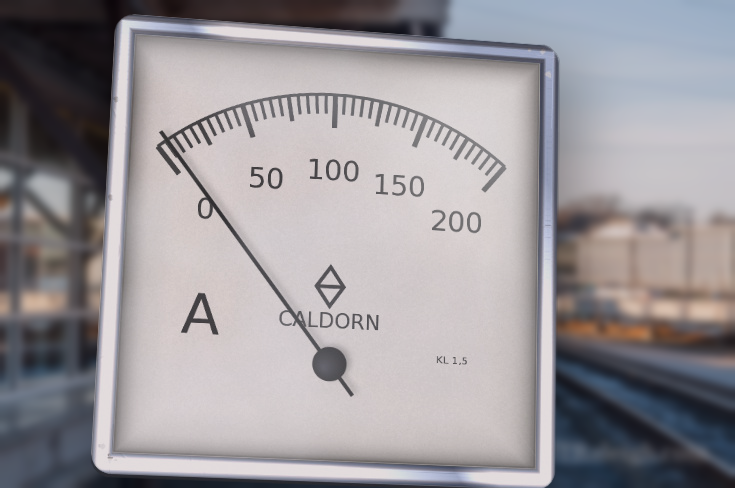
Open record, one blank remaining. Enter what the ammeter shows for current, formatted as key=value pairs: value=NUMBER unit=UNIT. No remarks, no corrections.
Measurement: value=5 unit=A
